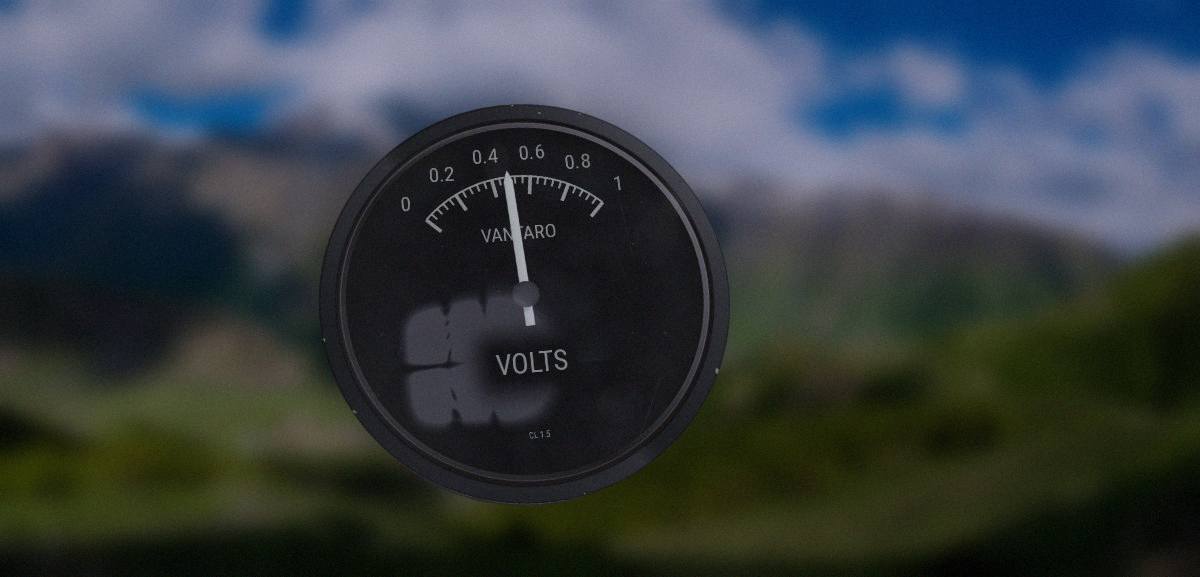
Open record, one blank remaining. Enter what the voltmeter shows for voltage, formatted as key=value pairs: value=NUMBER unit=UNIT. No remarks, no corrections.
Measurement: value=0.48 unit=V
